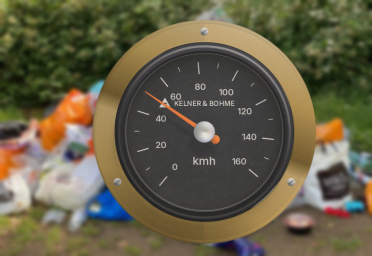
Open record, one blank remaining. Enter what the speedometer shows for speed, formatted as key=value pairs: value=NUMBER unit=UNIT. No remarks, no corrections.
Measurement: value=50 unit=km/h
